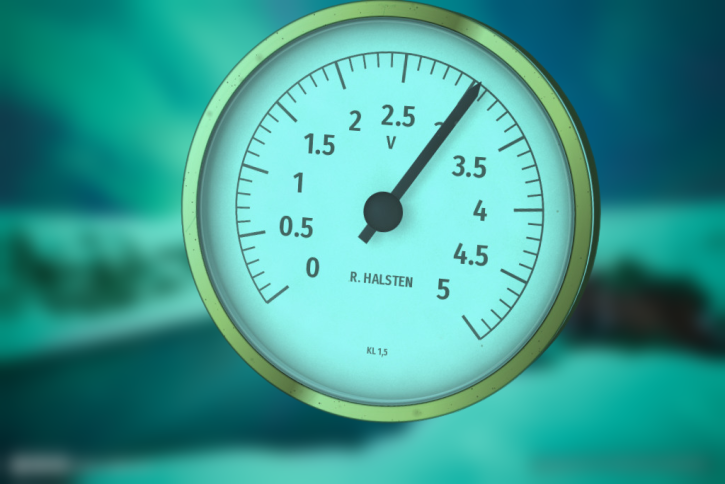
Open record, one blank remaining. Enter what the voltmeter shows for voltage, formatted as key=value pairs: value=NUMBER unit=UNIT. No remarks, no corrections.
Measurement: value=3.05 unit=V
